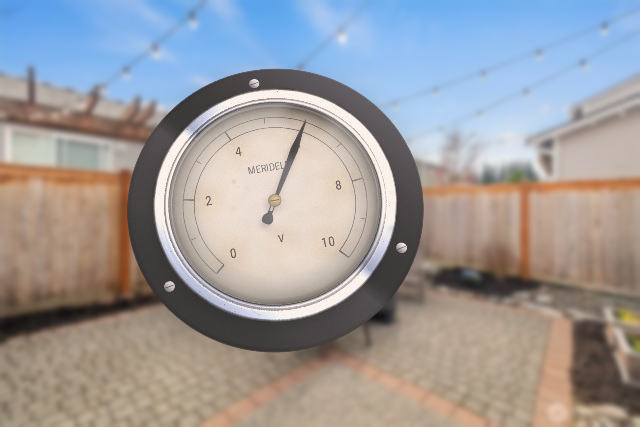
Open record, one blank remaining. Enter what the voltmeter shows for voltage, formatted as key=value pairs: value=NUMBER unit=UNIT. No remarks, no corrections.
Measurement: value=6 unit=V
